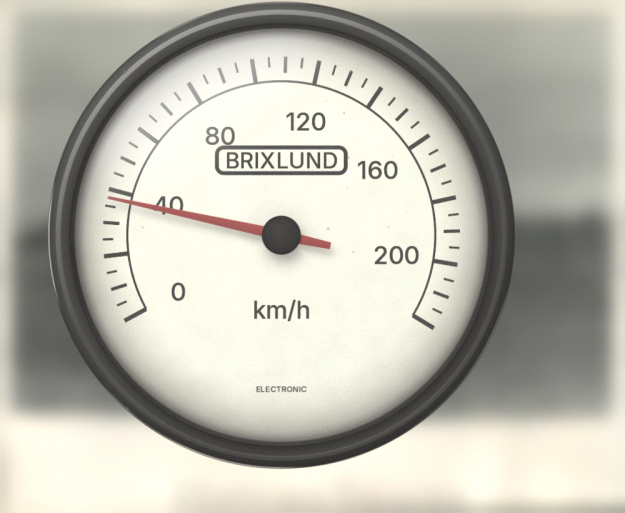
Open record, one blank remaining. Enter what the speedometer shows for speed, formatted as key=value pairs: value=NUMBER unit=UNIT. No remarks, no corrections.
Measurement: value=37.5 unit=km/h
